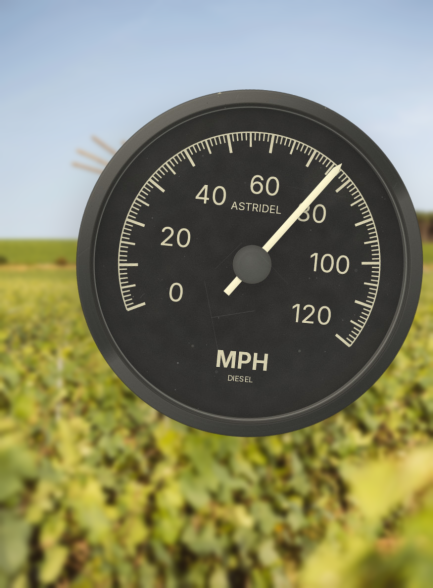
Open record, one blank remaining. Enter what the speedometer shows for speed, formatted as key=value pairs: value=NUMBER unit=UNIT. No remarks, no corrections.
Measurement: value=76 unit=mph
